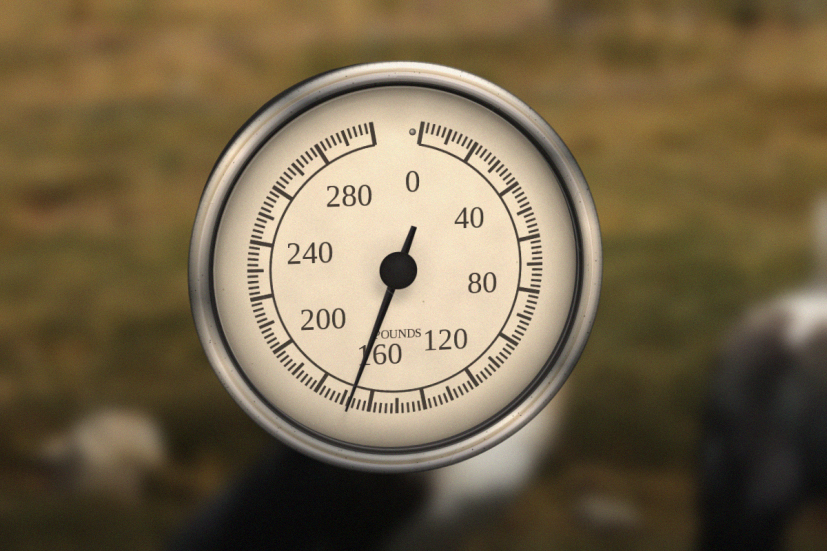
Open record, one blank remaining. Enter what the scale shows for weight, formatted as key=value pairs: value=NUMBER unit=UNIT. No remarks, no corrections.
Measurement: value=168 unit=lb
